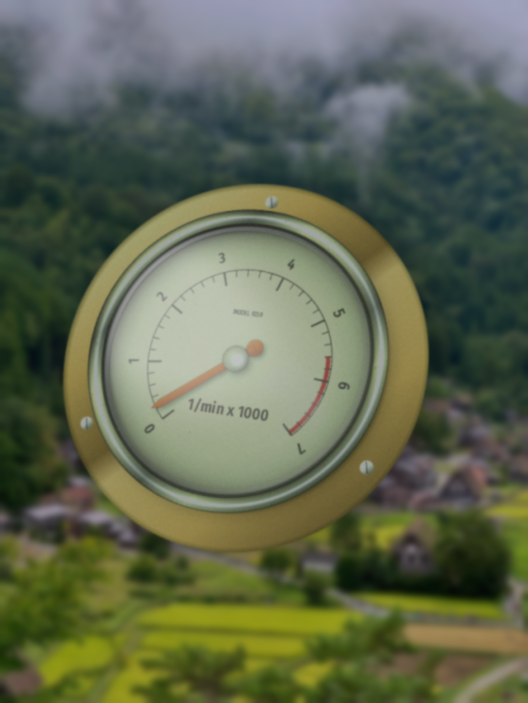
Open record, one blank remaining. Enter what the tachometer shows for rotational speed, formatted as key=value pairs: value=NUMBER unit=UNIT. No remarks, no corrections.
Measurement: value=200 unit=rpm
